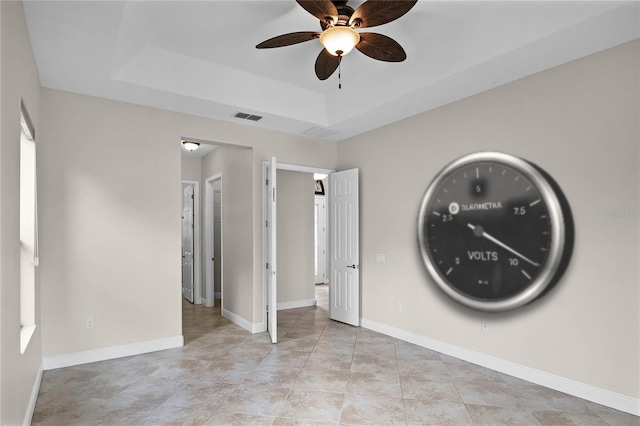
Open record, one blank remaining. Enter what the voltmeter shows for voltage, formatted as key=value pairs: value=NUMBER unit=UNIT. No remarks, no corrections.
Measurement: value=9.5 unit=V
